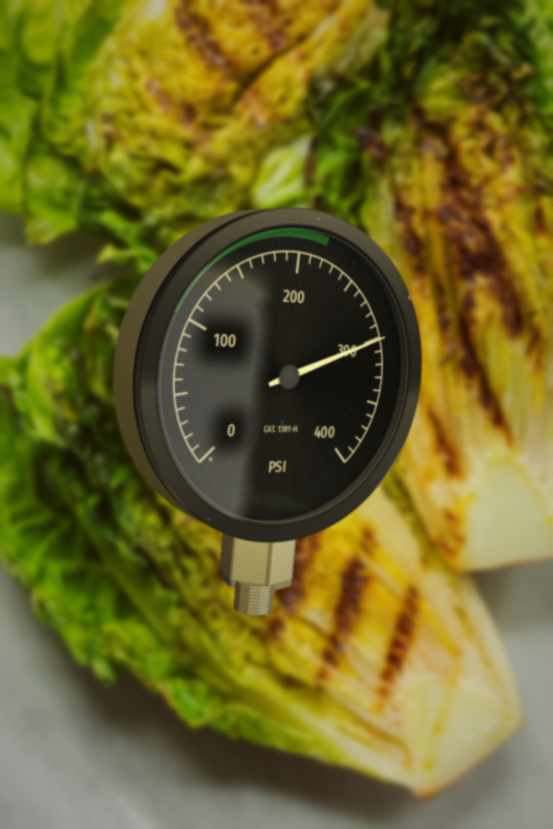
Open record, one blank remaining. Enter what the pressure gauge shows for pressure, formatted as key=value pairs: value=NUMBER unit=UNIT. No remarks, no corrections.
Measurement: value=300 unit=psi
